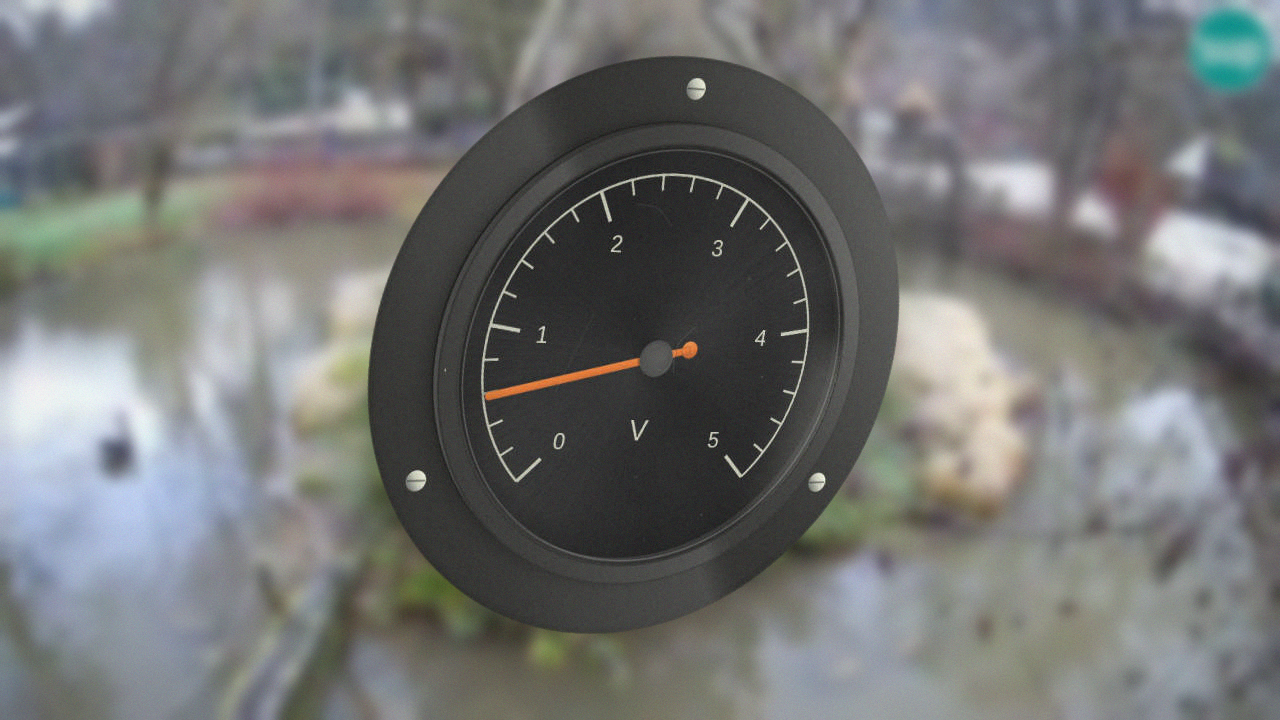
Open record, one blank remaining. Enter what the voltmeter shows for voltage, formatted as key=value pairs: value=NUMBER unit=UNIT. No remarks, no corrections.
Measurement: value=0.6 unit=V
